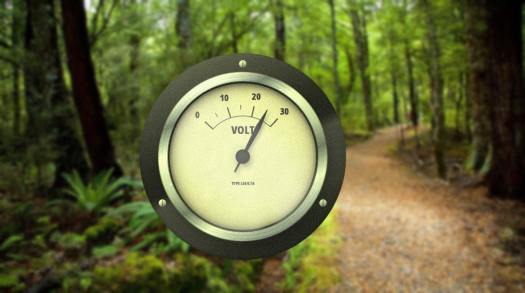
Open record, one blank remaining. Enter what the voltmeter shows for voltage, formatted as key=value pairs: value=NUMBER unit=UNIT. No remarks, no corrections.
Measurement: value=25 unit=V
